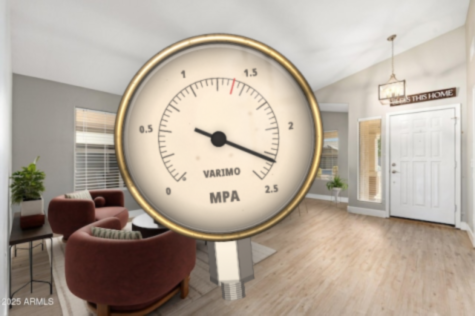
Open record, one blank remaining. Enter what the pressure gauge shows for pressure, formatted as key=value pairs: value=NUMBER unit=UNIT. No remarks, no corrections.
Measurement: value=2.3 unit=MPa
